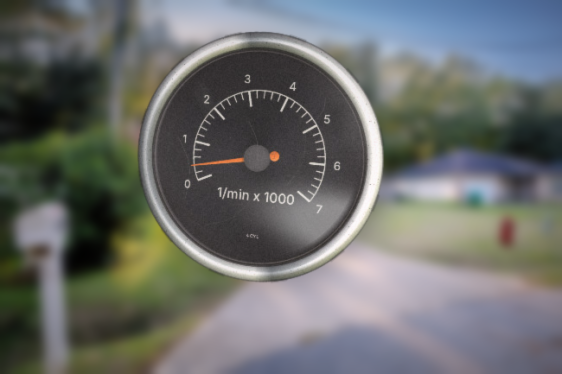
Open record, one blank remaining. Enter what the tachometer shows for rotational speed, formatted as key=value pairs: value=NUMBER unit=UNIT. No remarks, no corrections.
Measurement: value=400 unit=rpm
